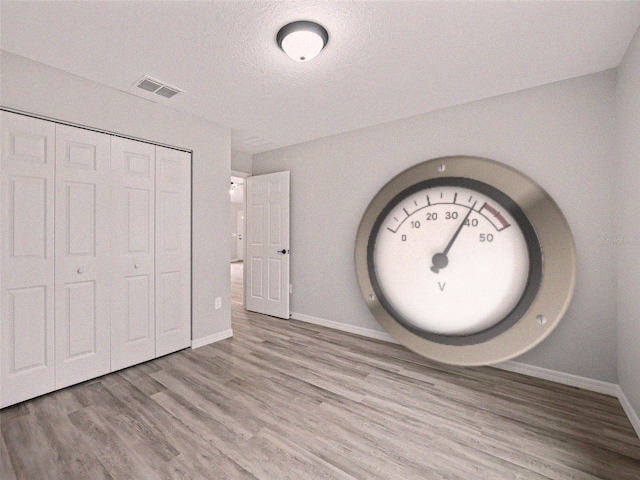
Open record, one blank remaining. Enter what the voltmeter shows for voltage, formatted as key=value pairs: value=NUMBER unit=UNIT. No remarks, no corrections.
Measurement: value=37.5 unit=V
